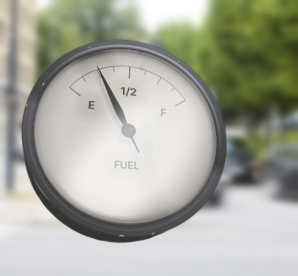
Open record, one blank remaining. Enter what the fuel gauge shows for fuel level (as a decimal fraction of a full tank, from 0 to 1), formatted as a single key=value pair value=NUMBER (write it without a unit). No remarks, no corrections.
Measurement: value=0.25
